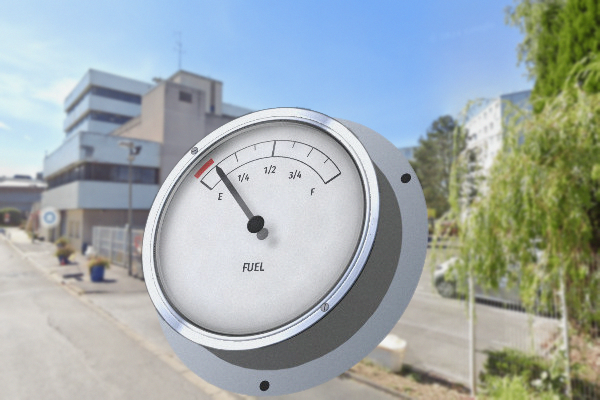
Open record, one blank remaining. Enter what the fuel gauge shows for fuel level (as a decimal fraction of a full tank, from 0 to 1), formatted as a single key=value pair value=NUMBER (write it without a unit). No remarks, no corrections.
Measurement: value=0.125
